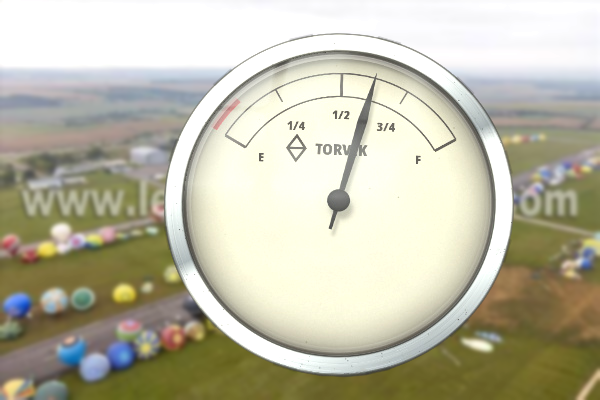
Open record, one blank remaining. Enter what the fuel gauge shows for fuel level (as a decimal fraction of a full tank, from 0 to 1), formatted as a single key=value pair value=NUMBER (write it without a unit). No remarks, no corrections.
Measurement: value=0.625
